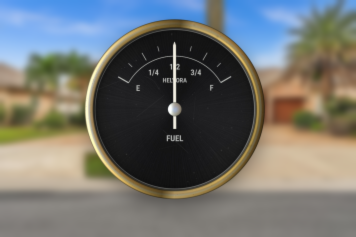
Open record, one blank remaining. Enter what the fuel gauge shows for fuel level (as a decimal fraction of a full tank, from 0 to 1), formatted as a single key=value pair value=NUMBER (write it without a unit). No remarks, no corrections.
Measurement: value=0.5
